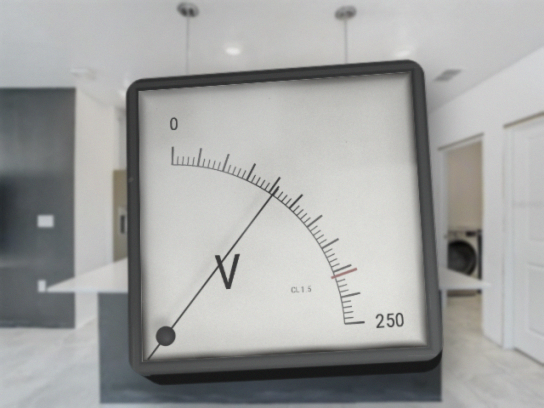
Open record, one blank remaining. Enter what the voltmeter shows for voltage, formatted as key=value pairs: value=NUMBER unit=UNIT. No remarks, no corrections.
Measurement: value=105 unit=V
